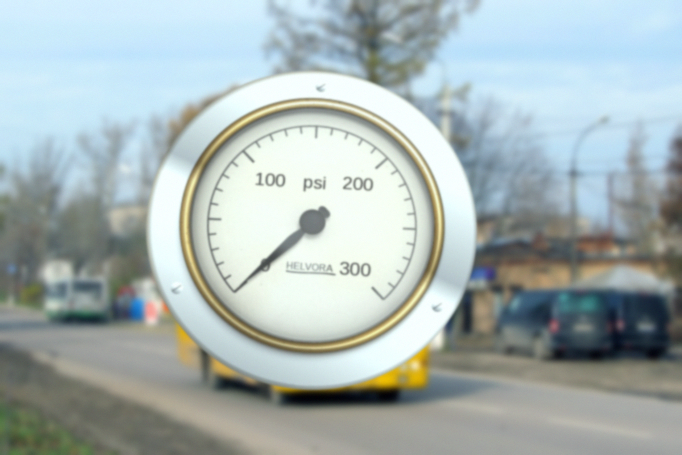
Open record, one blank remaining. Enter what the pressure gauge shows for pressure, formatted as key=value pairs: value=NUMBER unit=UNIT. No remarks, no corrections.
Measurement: value=0 unit=psi
